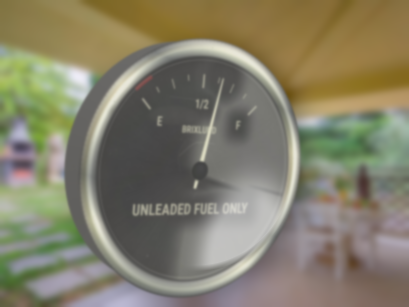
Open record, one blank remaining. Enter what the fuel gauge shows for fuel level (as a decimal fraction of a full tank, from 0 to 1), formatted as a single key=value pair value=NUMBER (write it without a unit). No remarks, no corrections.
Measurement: value=0.625
